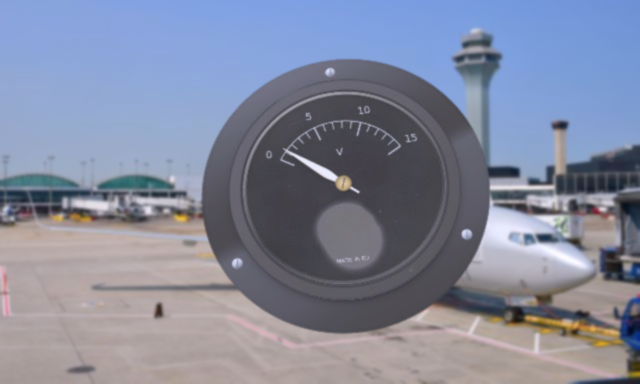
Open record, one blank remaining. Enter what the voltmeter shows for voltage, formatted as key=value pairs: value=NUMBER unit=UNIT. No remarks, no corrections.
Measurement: value=1 unit=V
